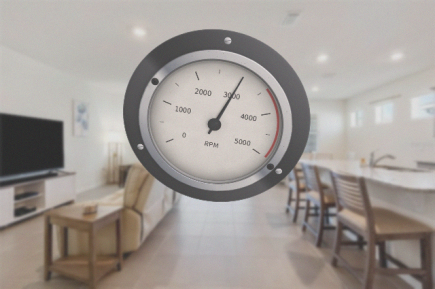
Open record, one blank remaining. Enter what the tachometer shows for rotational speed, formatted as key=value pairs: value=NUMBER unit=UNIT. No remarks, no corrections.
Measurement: value=3000 unit=rpm
